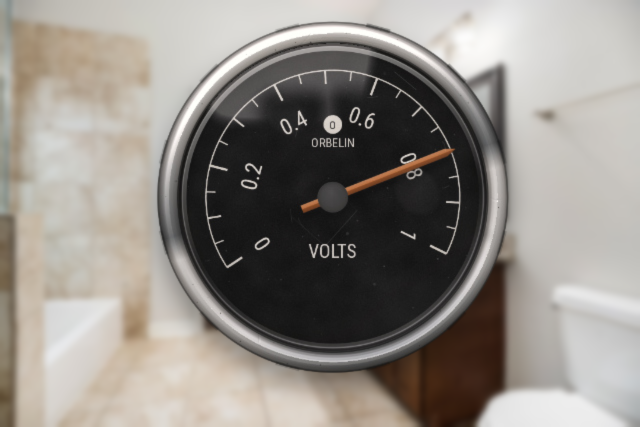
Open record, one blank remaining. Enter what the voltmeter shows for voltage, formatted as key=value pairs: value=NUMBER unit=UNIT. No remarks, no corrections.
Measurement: value=0.8 unit=V
